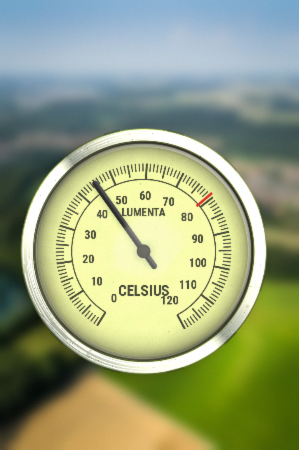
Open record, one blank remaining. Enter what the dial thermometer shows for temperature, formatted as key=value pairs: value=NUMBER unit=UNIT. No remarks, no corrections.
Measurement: value=45 unit=°C
